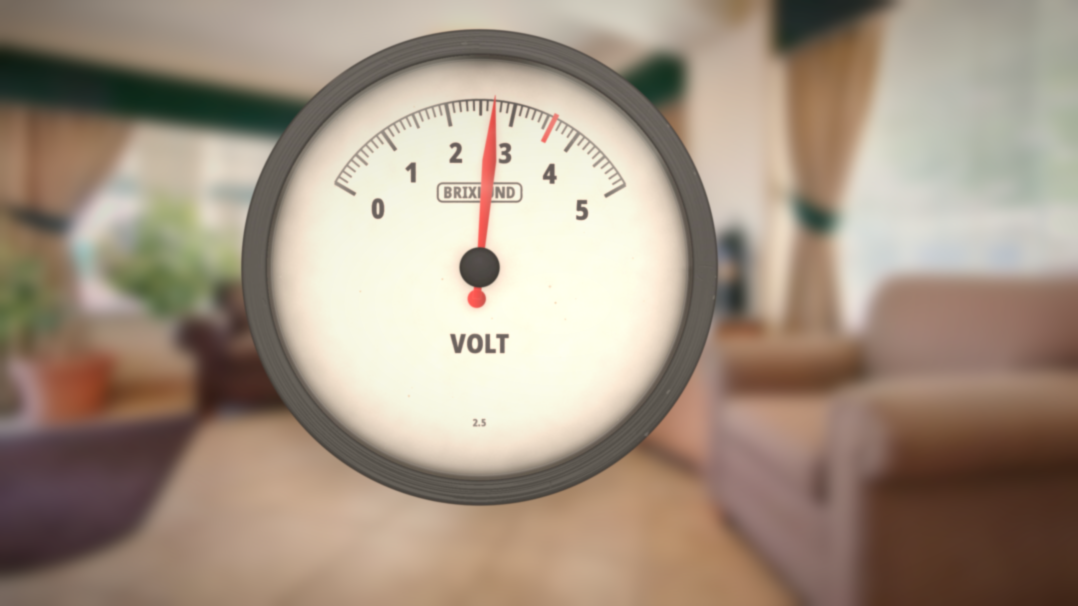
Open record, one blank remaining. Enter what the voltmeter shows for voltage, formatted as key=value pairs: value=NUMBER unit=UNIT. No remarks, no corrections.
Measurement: value=2.7 unit=V
